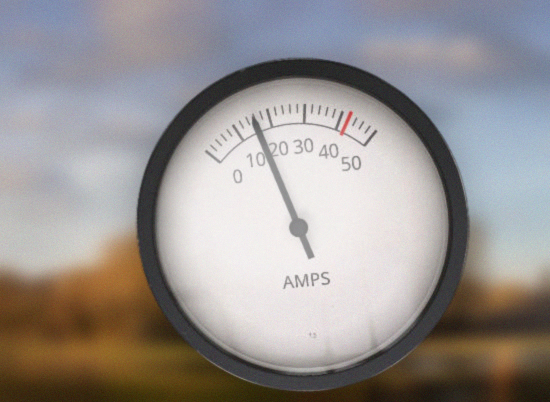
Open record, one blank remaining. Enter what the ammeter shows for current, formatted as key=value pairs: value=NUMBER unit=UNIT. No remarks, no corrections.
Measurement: value=16 unit=A
